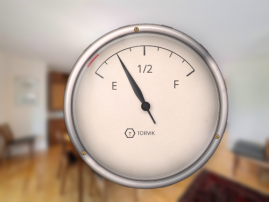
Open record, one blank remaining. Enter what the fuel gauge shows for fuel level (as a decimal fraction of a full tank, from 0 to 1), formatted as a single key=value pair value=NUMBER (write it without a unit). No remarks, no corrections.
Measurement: value=0.25
